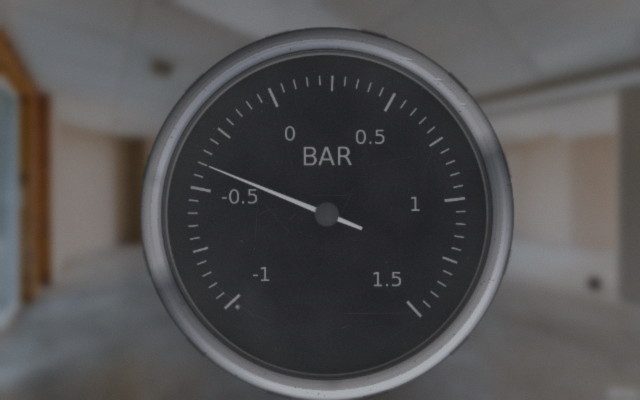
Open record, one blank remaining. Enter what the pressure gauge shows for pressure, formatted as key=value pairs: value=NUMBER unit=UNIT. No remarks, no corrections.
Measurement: value=-0.4 unit=bar
